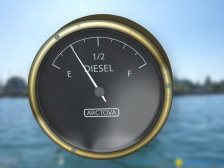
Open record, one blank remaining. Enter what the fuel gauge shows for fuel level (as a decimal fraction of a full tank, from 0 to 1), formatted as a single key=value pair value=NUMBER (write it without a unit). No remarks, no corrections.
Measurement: value=0.25
